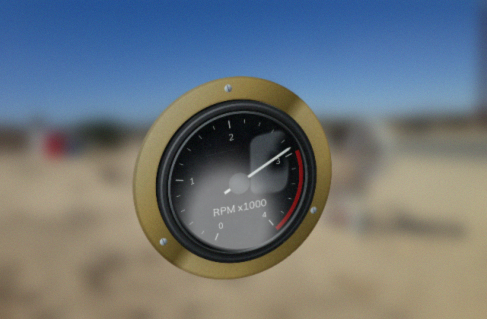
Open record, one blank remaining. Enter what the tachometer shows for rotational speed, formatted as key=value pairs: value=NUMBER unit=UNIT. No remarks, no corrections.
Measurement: value=2900 unit=rpm
